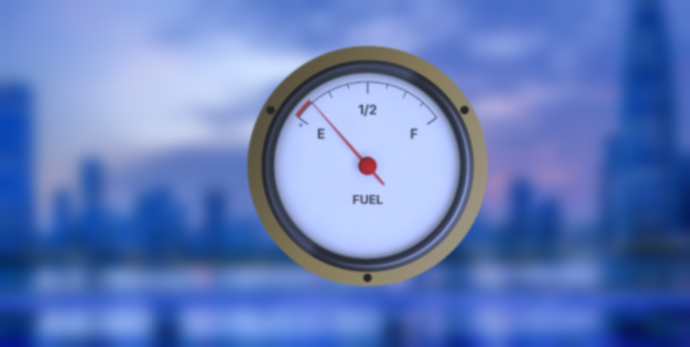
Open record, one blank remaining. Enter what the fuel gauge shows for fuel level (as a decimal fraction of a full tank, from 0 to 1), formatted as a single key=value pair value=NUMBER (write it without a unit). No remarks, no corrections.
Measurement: value=0.125
